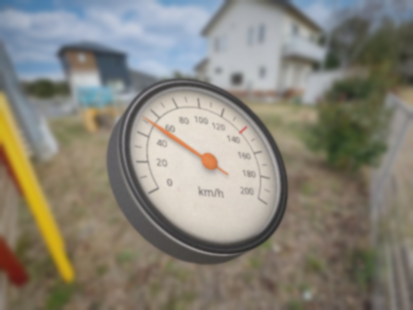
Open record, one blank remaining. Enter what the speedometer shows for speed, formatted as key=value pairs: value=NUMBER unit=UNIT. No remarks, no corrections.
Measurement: value=50 unit=km/h
